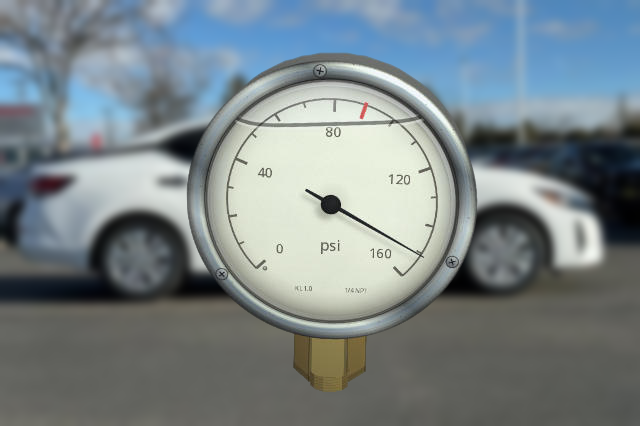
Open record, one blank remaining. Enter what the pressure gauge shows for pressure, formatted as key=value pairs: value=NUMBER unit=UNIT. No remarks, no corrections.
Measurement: value=150 unit=psi
